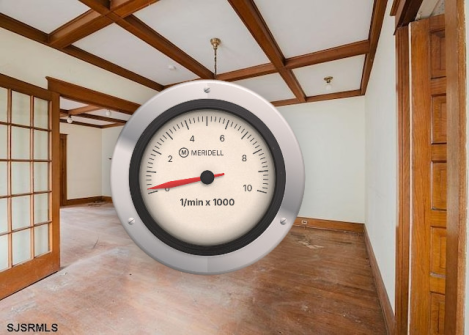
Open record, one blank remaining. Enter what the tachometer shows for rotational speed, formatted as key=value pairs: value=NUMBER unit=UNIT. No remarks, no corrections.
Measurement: value=200 unit=rpm
